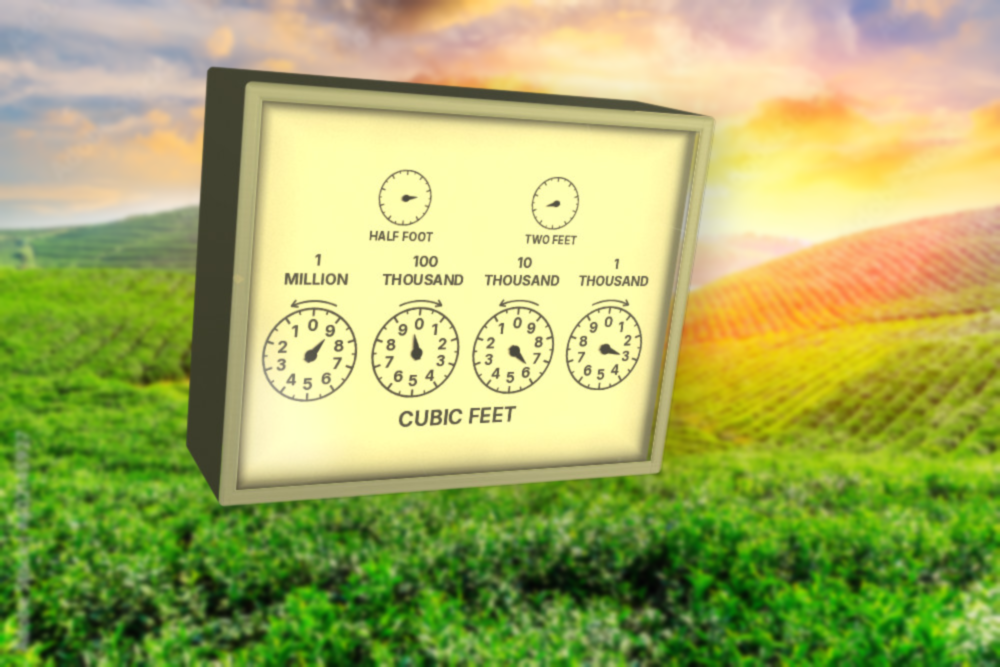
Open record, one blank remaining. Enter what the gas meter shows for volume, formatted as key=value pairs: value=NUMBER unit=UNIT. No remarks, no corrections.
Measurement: value=896300 unit=ft³
